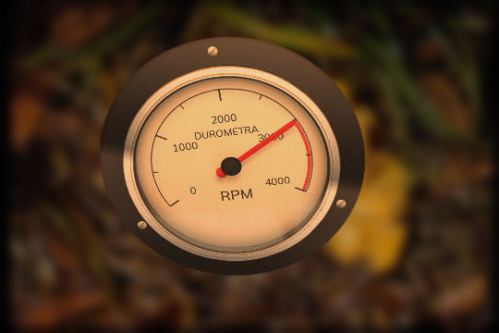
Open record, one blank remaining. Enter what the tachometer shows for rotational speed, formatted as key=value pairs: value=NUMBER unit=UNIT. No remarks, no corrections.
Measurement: value=3000 unit=rpm
